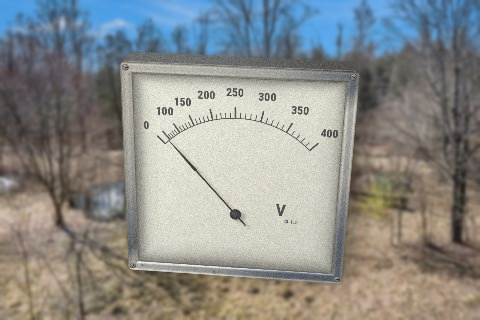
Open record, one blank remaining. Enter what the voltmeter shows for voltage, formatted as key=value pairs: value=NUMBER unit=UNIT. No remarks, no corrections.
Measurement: value=50 unit=V
